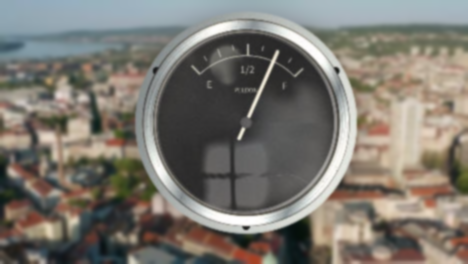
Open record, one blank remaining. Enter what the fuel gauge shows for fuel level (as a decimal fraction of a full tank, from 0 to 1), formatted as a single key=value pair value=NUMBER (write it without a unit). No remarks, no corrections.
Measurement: value=0.75
